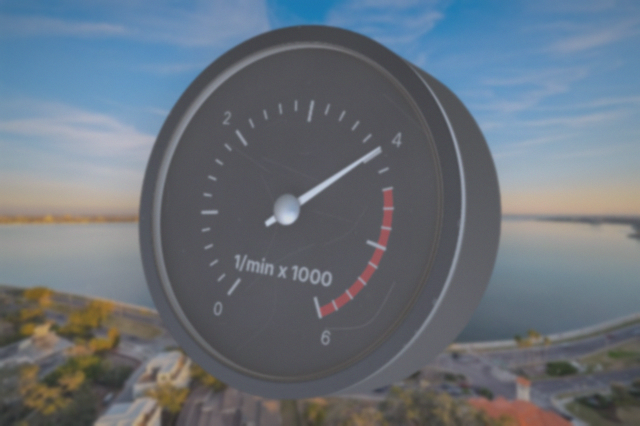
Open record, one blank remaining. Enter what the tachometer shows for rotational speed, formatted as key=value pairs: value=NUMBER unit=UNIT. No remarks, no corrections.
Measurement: value=4000 unit=rpm
